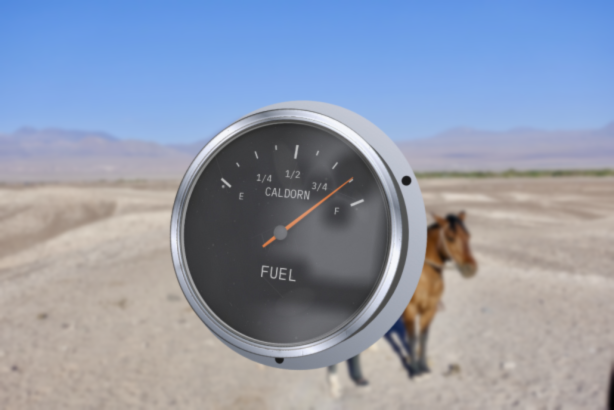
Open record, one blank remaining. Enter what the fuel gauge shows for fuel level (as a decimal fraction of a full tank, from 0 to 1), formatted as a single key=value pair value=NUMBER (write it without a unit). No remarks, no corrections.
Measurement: value=0.875
